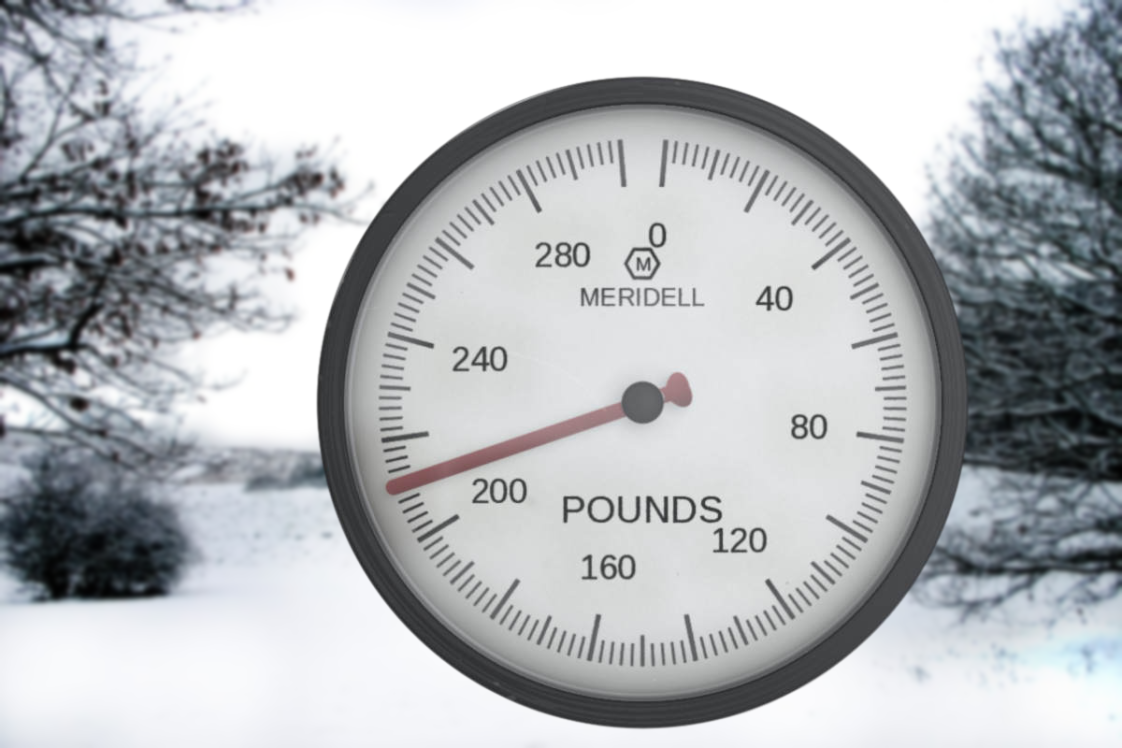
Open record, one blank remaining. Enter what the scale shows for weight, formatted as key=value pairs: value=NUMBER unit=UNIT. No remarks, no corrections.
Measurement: value=211 unit=lb
